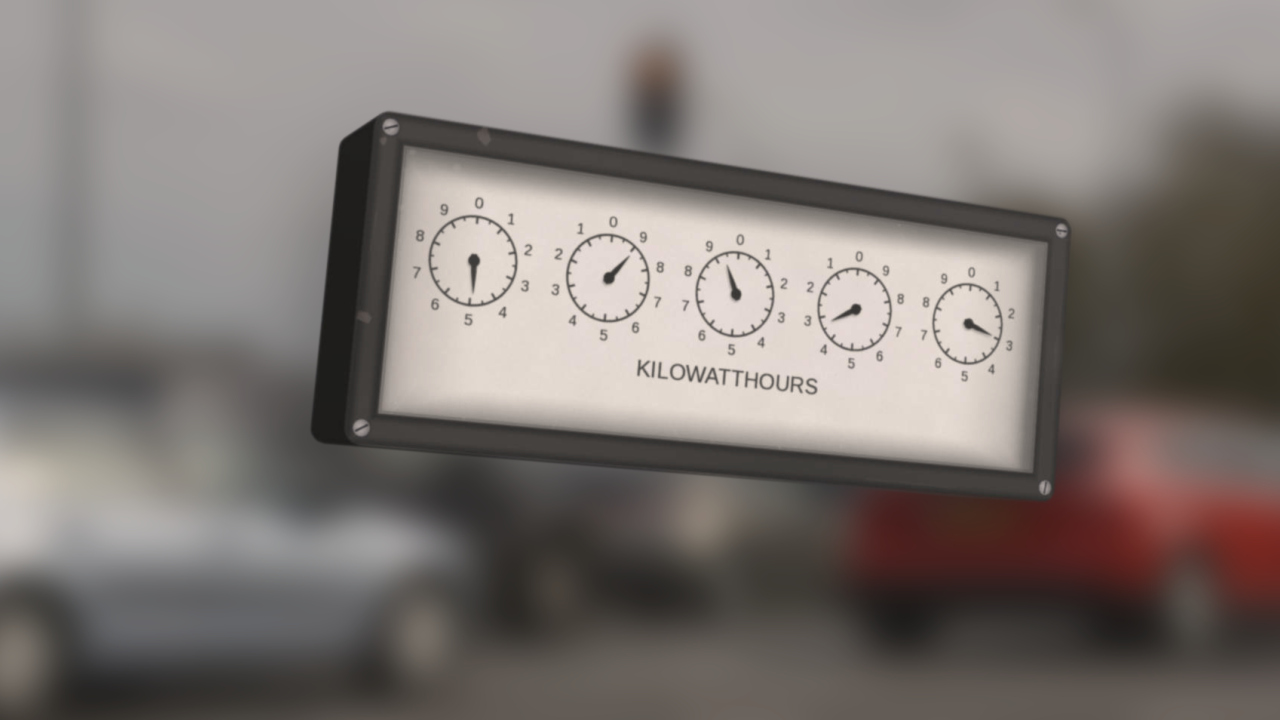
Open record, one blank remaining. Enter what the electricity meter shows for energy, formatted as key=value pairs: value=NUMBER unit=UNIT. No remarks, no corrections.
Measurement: value=48933 unit=kWh
